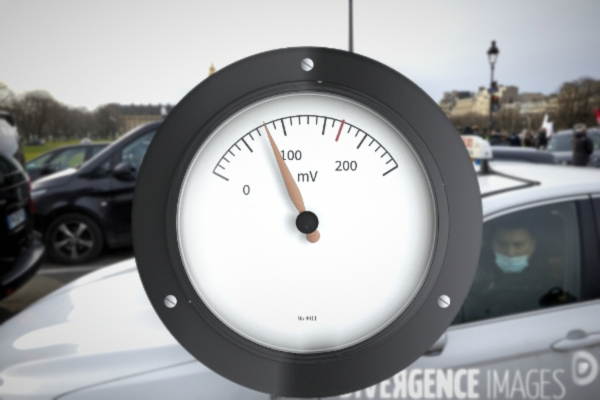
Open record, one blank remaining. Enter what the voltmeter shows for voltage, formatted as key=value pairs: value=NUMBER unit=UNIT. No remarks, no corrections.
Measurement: value=80 unit=mV
